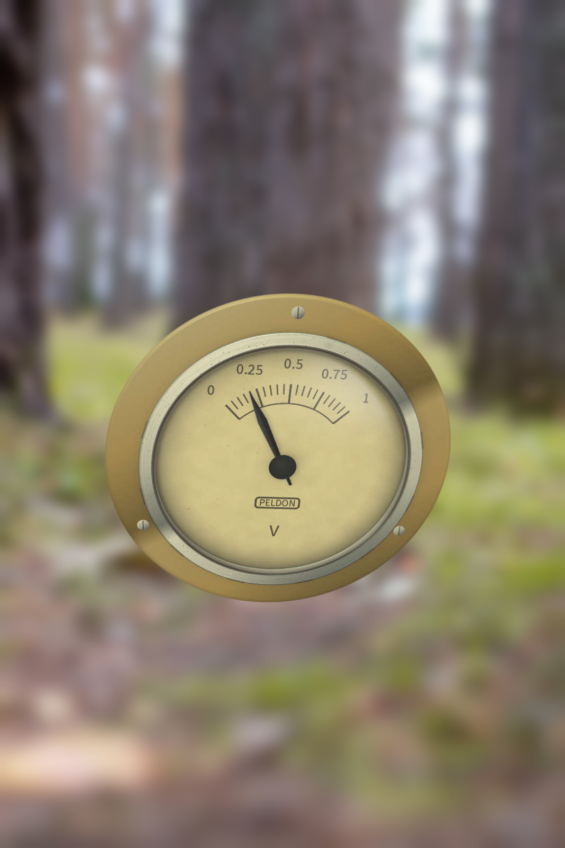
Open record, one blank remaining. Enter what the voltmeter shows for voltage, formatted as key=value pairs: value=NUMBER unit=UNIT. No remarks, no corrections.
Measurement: value=0.2 unit=V
